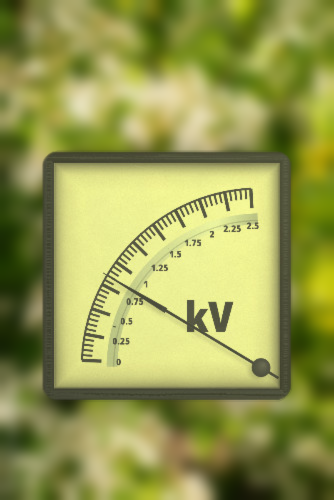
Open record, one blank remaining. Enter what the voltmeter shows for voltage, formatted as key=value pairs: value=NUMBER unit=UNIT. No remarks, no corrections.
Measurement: value=0.85 unit=kV
